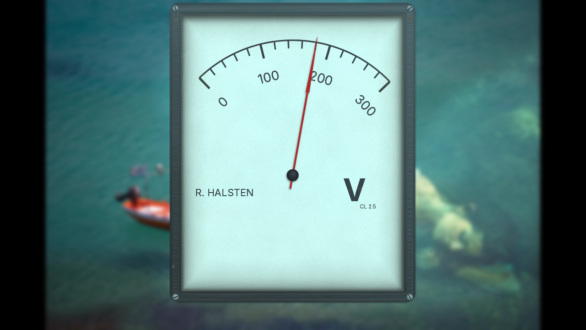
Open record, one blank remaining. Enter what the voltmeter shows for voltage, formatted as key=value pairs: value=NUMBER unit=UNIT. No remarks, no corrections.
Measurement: value=180 unit=V
